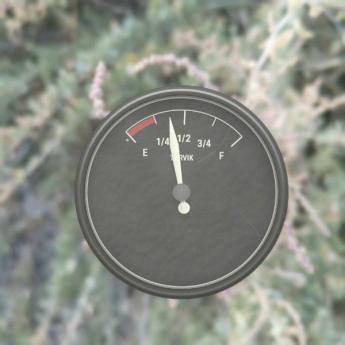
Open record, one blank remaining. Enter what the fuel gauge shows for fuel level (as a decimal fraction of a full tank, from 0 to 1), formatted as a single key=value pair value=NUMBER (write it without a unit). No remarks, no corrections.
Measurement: value=0.375
